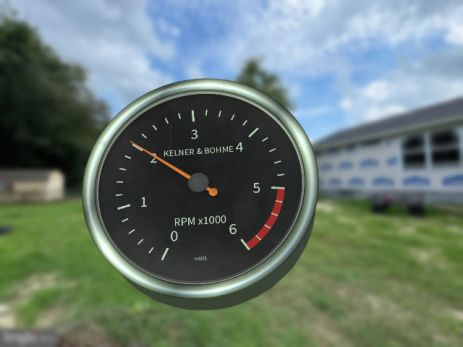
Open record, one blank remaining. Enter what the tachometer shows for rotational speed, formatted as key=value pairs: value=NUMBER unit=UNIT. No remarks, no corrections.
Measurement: value=2000 unit=rpm
